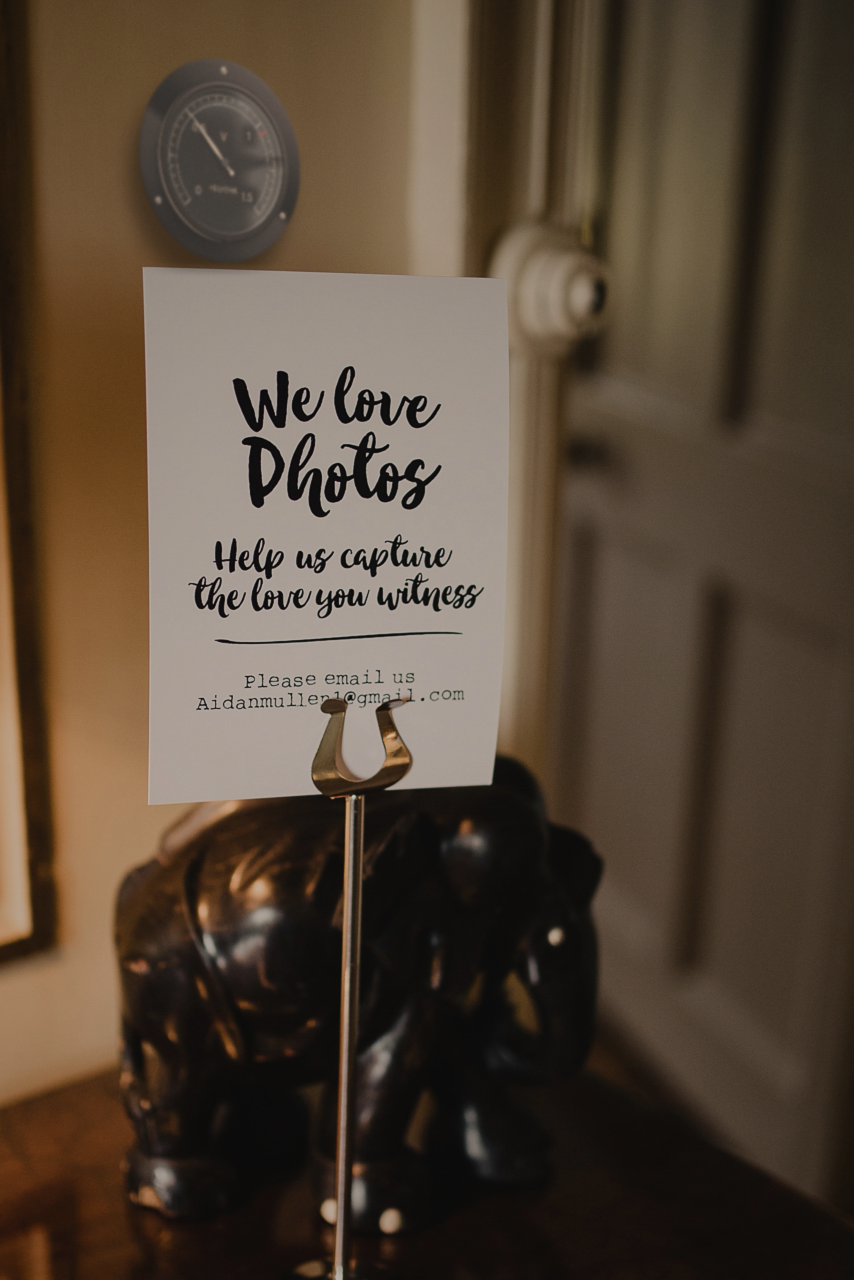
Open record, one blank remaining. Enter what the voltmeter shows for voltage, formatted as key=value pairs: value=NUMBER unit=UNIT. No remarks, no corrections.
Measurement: value=0.5 unit=V
